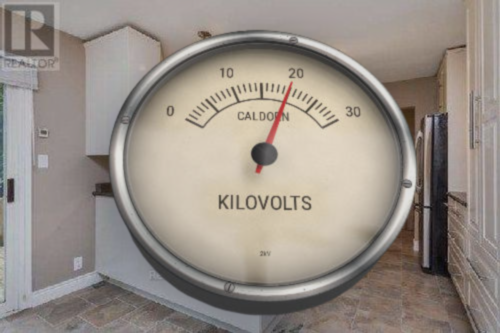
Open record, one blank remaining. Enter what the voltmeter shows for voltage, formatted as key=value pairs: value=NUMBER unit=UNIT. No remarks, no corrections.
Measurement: value=20 unit=kV
